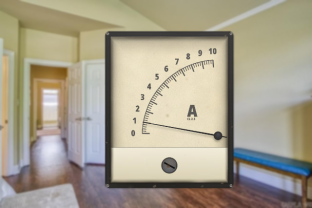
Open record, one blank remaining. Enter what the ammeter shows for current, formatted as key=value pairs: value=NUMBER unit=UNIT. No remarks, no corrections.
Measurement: value=1 unit=A
